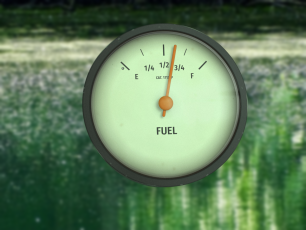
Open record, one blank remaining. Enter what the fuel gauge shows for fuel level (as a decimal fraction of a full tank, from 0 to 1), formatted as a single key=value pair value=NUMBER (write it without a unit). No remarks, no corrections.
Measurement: value=0.625
